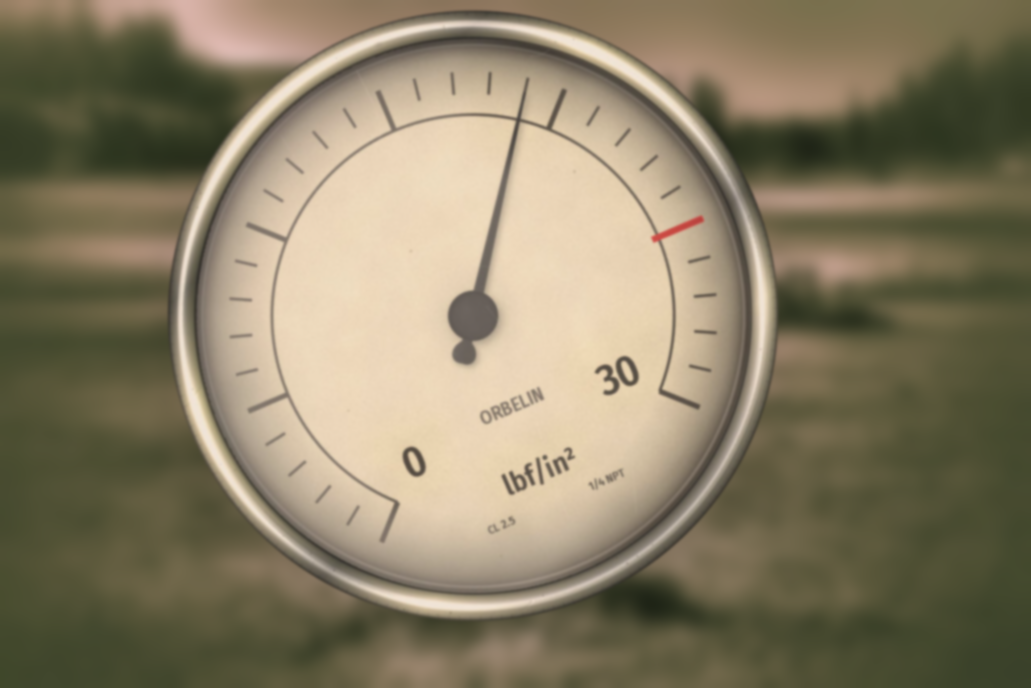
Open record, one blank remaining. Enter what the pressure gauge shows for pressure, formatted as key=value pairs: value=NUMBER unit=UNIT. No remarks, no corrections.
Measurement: value=19 unit=psi
